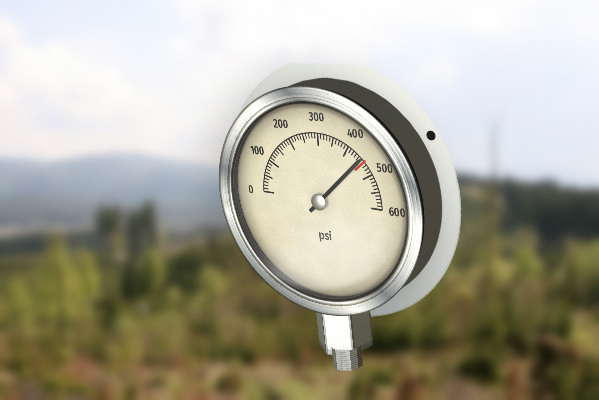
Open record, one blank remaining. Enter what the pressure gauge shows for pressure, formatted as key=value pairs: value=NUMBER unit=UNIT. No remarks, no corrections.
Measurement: value=450 unit=psi
